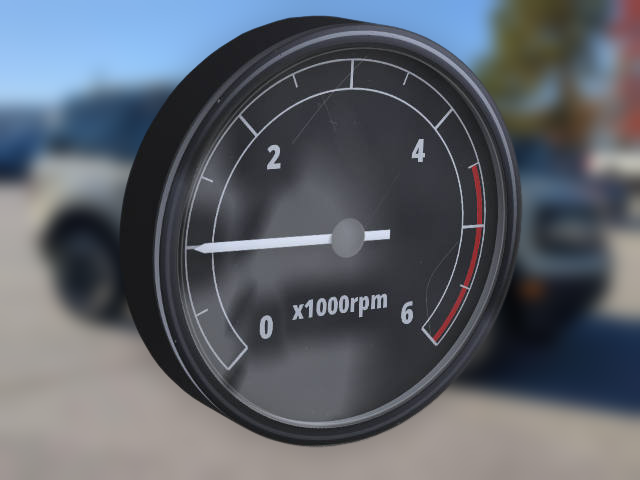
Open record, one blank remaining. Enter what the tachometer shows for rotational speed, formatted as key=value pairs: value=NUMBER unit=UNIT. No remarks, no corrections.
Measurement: value=1000 unit=rpm
